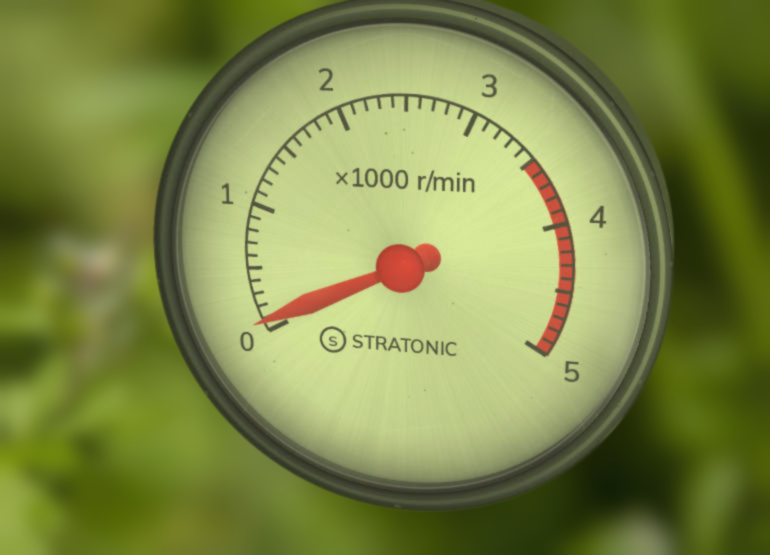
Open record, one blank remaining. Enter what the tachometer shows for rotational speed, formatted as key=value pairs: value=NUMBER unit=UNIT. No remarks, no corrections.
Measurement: value=100 unit=rpm
